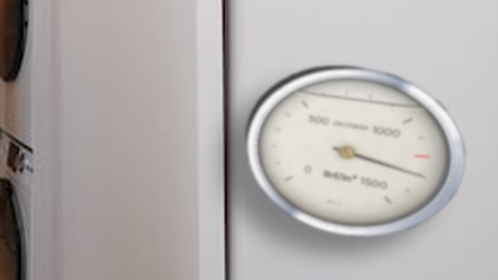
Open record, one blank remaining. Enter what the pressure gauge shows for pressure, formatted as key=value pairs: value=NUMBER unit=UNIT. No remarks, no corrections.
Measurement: value=1300 unit=psi
